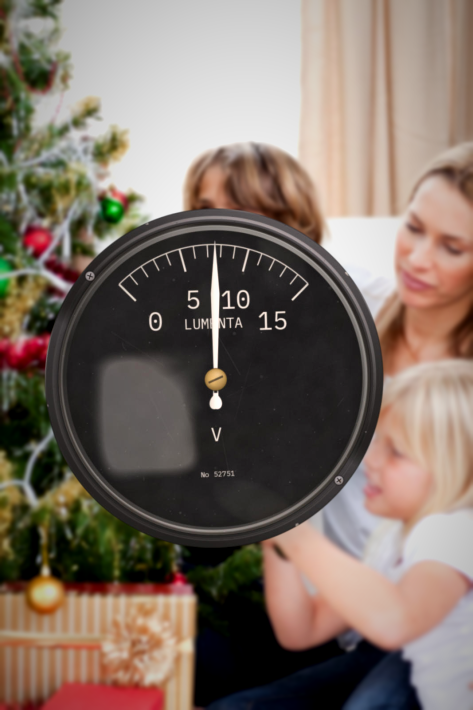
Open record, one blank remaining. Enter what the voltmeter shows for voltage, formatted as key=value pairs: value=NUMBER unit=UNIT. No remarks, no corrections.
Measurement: value=7.5 unit=V
